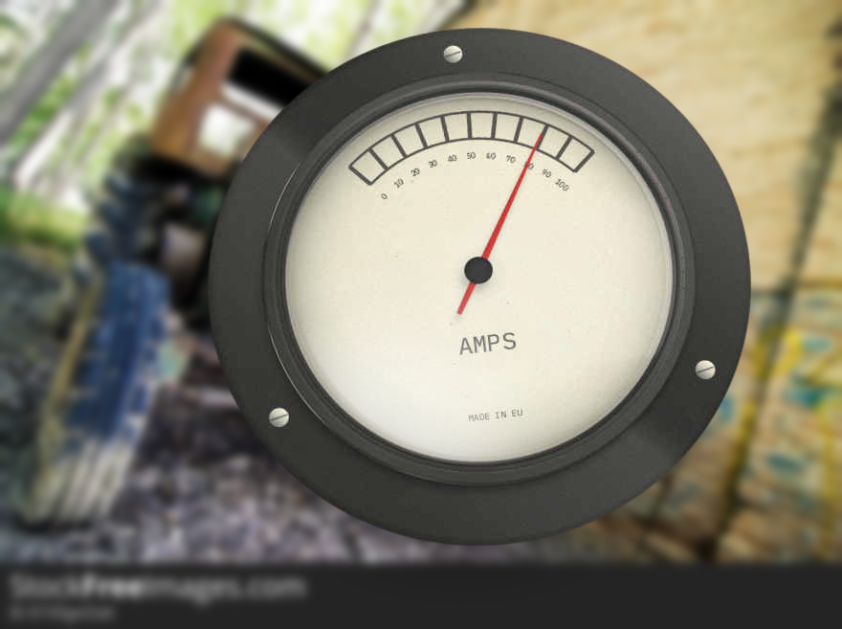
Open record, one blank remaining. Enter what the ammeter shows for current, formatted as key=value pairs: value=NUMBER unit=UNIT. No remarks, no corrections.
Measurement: value=80 unit=A
